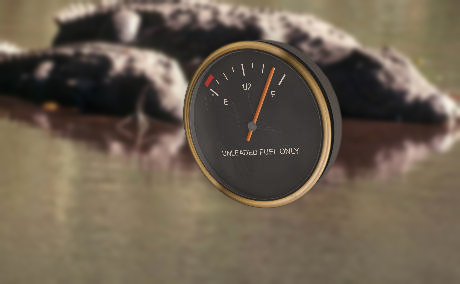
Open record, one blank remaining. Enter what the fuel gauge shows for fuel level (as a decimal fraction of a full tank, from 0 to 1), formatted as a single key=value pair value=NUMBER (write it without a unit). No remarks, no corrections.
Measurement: value=0.875
